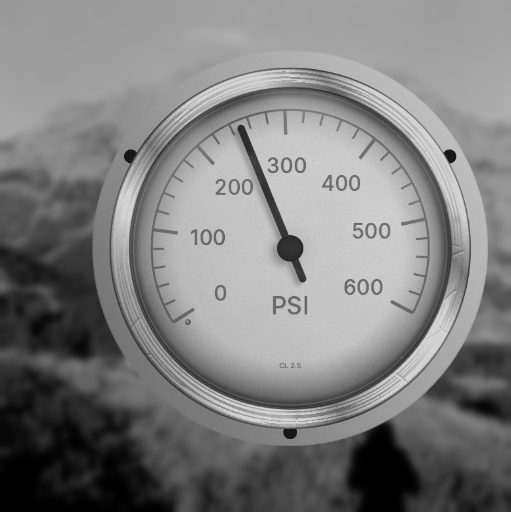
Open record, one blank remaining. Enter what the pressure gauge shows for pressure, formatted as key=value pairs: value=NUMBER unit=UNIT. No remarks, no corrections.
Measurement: value=250 unit=psi
